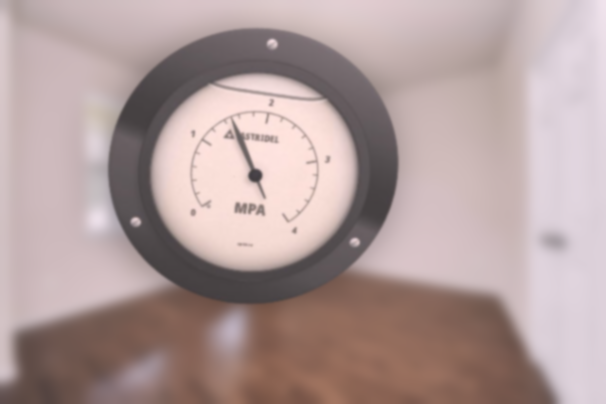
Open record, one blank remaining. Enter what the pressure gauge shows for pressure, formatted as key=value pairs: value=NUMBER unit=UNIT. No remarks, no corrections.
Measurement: value=1.5 unit=MPa
